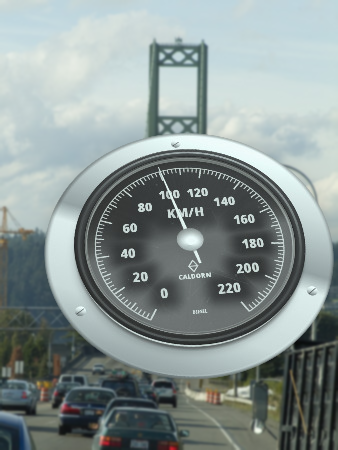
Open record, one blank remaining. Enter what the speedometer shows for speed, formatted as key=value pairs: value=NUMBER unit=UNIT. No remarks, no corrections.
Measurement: value=100 unit=km/h
